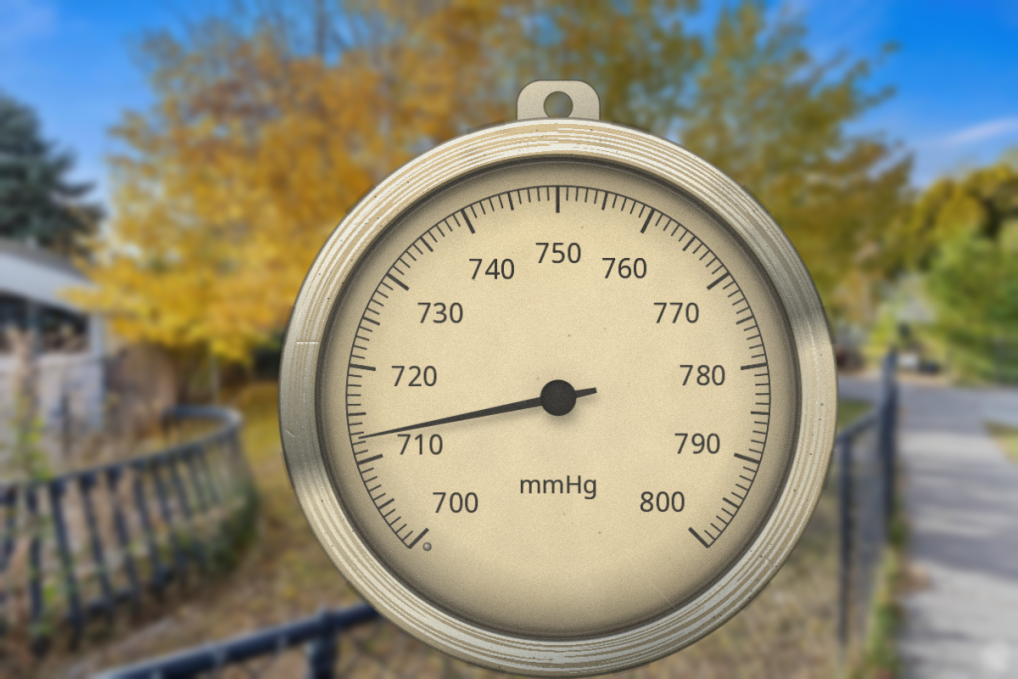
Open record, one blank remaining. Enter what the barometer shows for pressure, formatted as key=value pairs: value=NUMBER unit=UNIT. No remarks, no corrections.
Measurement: value=712.5 unit=mmHg
